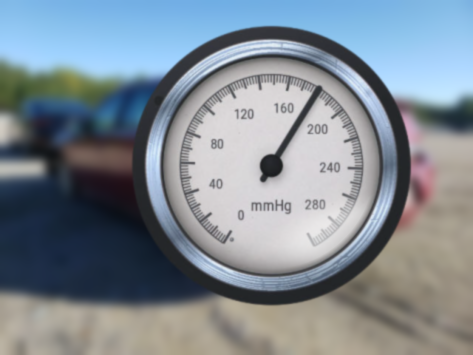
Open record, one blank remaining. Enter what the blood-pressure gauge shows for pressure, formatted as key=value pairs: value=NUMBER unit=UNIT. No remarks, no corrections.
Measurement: value=180 unit=mmHg
